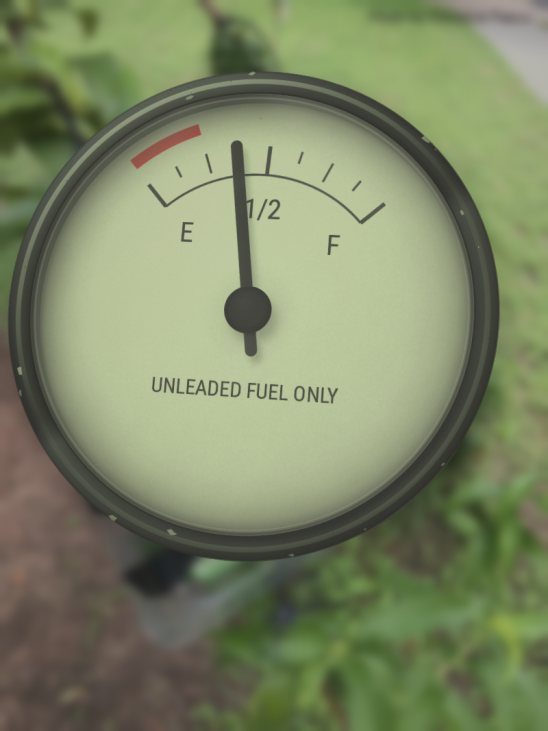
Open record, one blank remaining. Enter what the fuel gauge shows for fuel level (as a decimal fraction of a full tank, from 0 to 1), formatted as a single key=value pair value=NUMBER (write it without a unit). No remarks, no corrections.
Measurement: value=0.375
